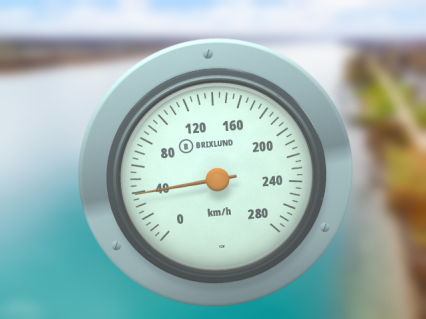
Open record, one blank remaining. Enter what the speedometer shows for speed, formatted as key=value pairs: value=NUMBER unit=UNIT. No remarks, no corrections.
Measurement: value=40 unit=km/h
